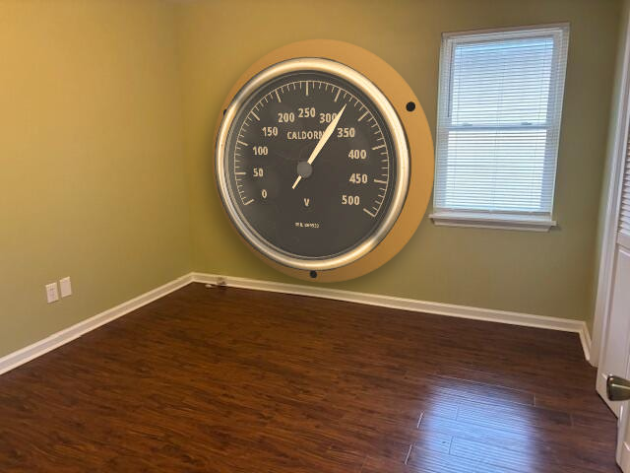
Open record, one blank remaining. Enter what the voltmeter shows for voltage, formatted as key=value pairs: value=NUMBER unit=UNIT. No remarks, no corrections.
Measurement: value=320 unit=V
